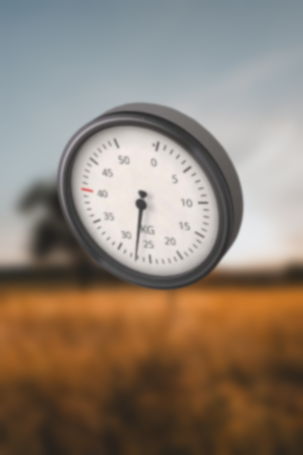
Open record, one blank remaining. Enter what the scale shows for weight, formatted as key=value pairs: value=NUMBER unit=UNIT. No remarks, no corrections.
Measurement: value=27 unit=kg
